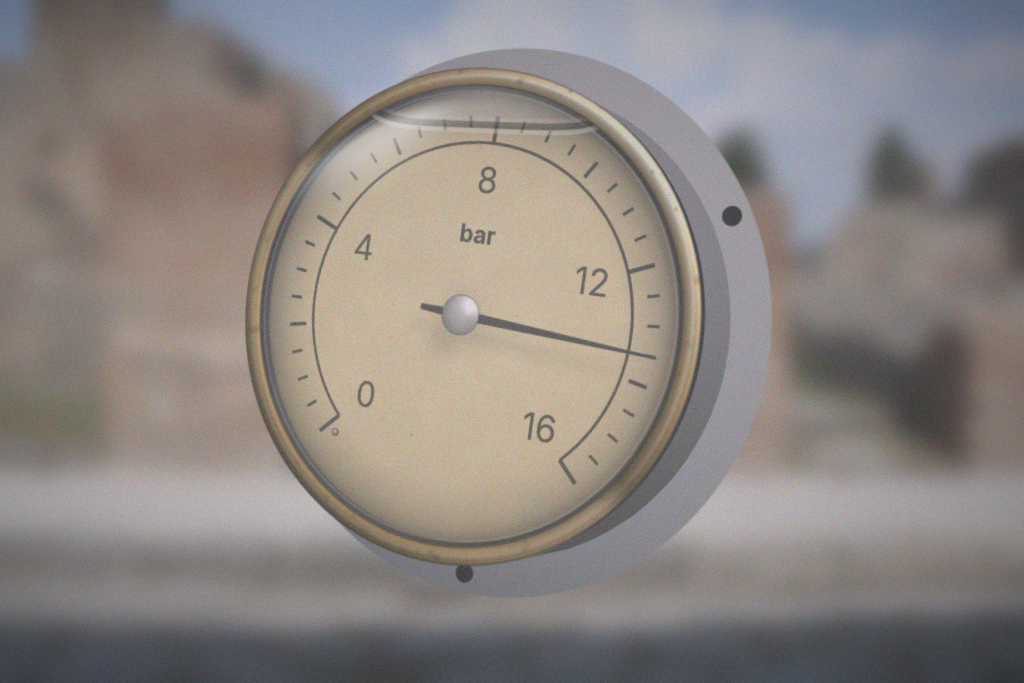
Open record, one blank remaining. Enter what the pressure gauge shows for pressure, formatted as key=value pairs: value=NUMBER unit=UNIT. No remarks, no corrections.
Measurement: value=13.5 unit=bar
